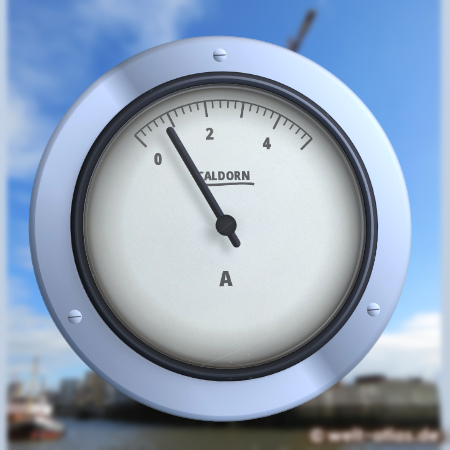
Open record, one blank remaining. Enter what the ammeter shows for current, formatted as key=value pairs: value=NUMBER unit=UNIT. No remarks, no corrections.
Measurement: value=0.8 unit=A
